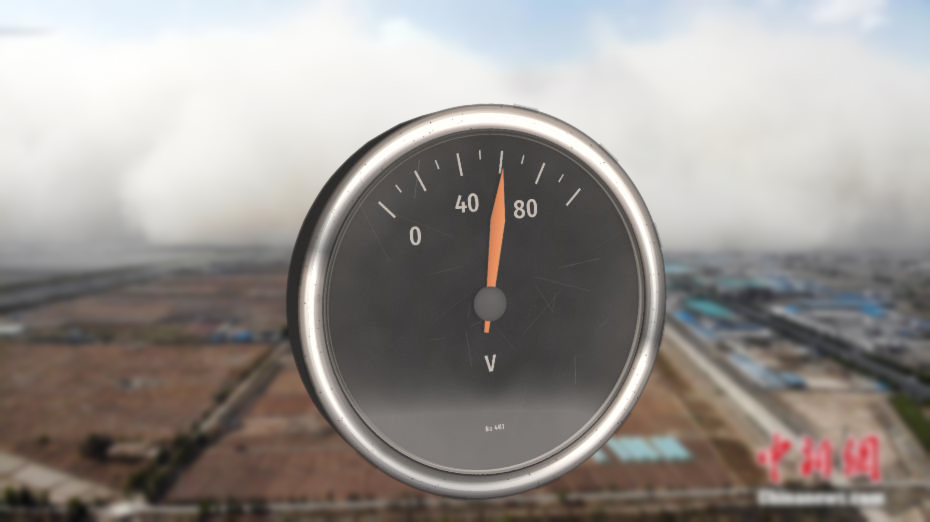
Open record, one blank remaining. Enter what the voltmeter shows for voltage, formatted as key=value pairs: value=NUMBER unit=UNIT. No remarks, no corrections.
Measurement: value=60 unit=V
